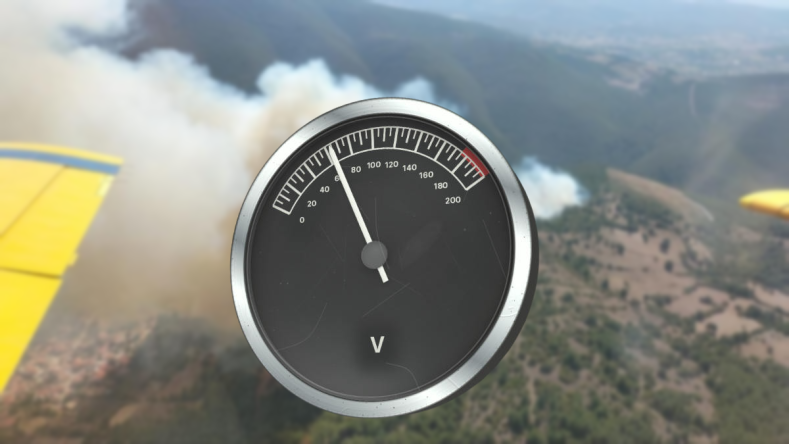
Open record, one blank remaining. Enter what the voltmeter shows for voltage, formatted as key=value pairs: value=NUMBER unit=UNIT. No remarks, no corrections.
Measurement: value=65 unit=V
